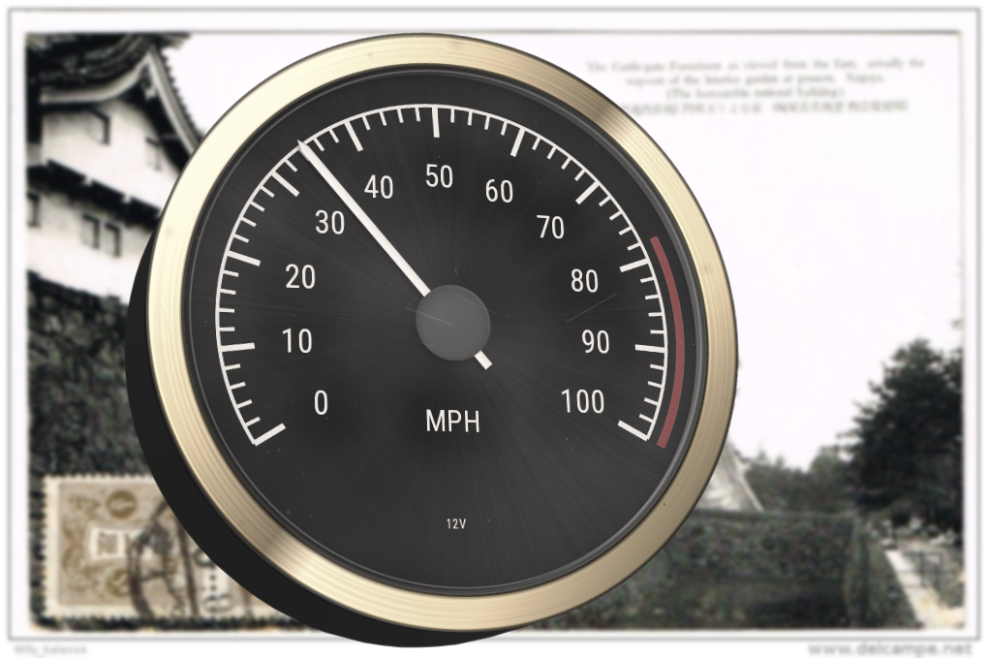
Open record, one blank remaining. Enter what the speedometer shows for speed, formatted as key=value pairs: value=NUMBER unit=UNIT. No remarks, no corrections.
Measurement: value=34 unit=mph
